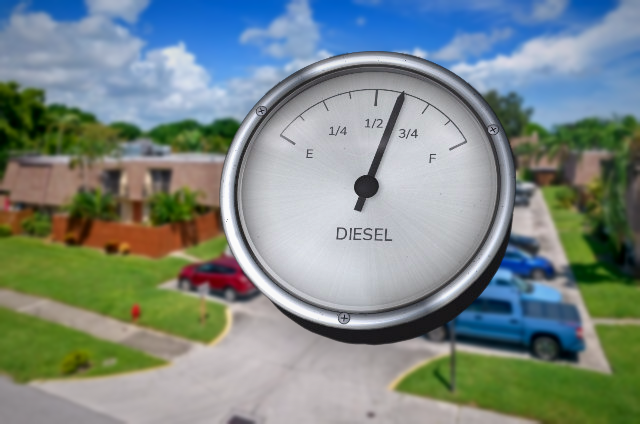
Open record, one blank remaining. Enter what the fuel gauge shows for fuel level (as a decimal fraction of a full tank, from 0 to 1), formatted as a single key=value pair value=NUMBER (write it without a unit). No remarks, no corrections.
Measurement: value=0.625
